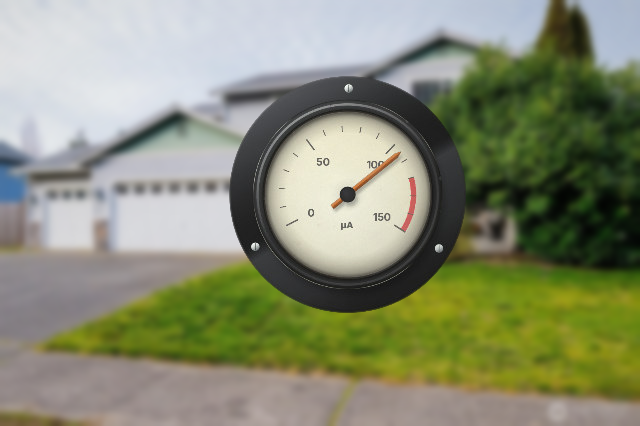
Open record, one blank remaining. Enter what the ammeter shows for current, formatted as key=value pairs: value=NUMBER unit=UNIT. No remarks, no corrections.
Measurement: value=105 unit=µA
